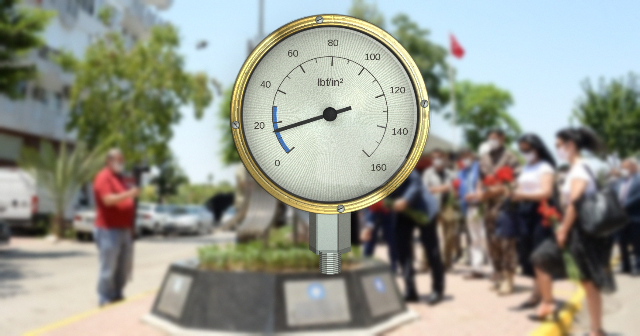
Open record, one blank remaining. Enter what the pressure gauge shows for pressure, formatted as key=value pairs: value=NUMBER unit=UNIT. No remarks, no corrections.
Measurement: value=15 unit=psi
